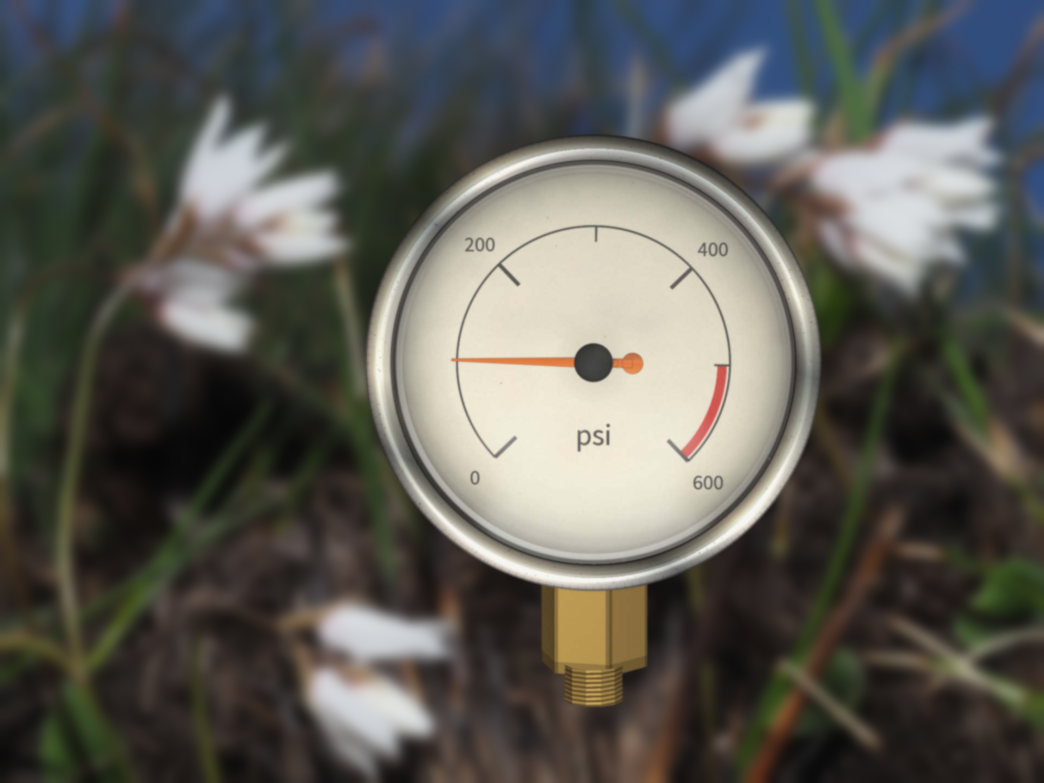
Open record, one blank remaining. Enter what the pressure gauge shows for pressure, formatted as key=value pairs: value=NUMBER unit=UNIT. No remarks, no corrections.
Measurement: value=100 unit=psi
